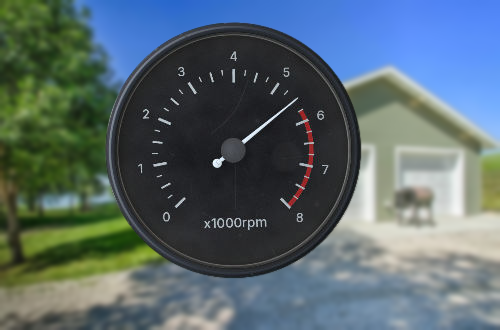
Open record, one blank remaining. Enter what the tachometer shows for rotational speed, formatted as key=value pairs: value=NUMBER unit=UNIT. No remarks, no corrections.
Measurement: value=5500 unit=rpm
